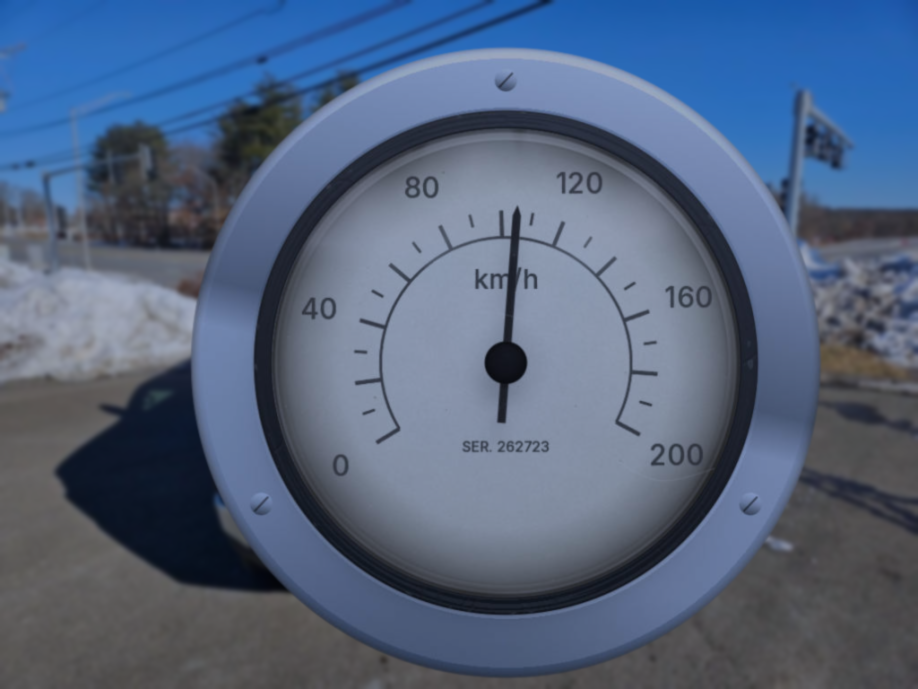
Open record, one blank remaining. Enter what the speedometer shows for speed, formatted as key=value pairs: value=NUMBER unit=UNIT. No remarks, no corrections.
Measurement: value=105 unit=km/h
